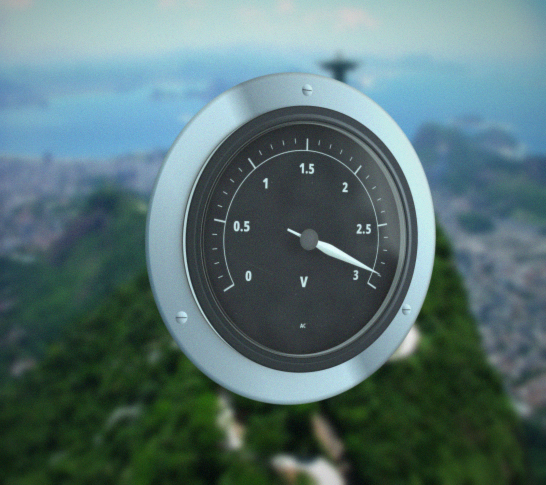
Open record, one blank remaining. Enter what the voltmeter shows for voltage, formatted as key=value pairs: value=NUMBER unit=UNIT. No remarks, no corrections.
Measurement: value=2.9 unit=V
